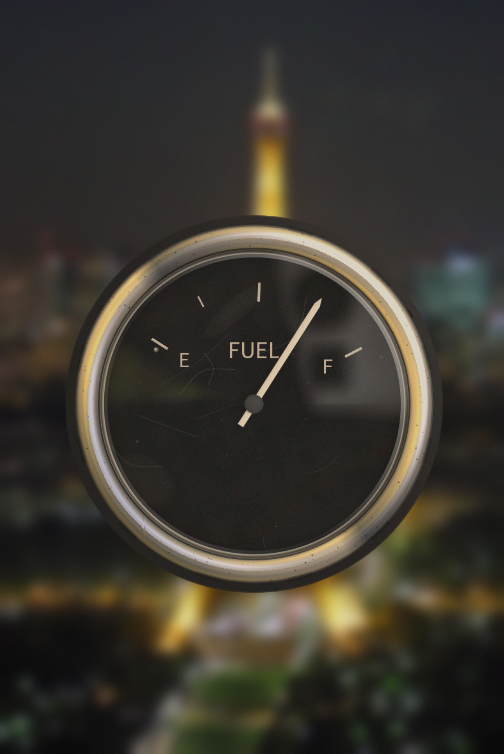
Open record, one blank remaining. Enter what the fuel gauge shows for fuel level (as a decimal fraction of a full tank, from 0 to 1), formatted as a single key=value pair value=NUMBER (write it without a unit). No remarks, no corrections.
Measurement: value=0.75
